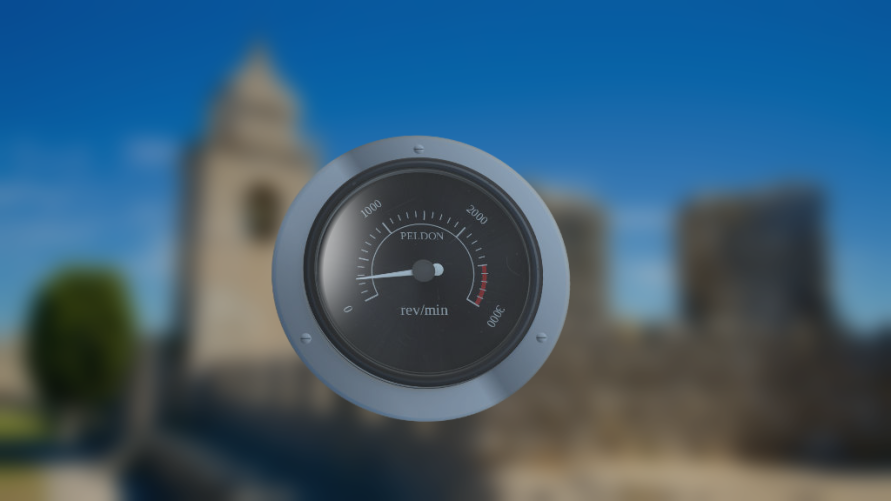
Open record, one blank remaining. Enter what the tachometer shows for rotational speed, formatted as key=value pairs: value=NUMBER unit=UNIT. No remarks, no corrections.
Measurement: value=250 unit=rpm
